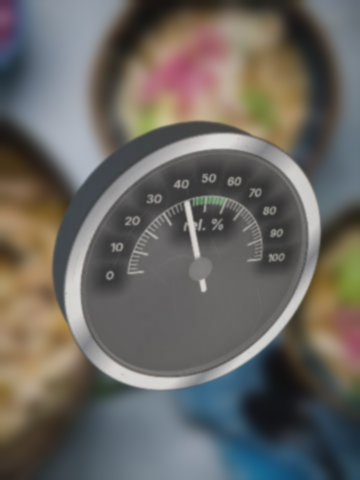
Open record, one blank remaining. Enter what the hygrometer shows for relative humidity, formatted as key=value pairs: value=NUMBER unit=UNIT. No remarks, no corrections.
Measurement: value=40 unit=%
